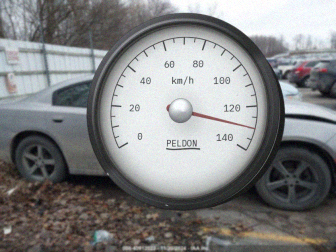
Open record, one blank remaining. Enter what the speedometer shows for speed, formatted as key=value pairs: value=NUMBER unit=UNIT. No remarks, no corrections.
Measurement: value=130 unit=km/h
